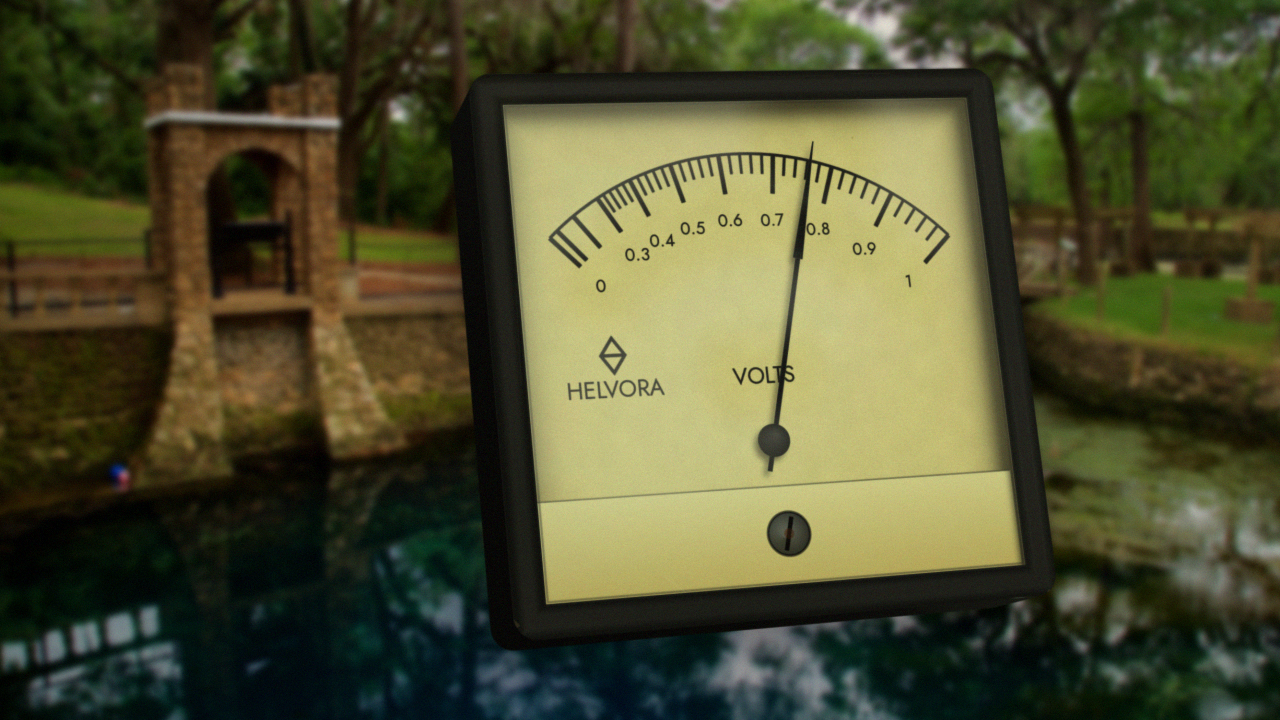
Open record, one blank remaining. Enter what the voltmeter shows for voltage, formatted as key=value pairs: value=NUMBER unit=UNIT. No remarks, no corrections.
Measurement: value=0.76 unit=V
